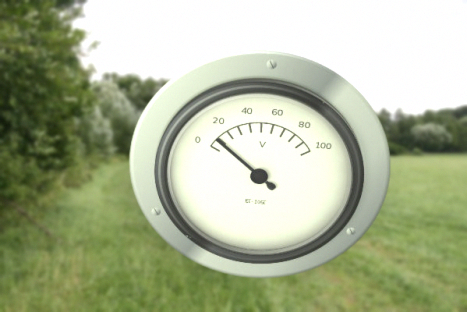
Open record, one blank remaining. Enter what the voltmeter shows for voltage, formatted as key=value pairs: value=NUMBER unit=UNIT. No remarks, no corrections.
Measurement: value=10 unit=V
